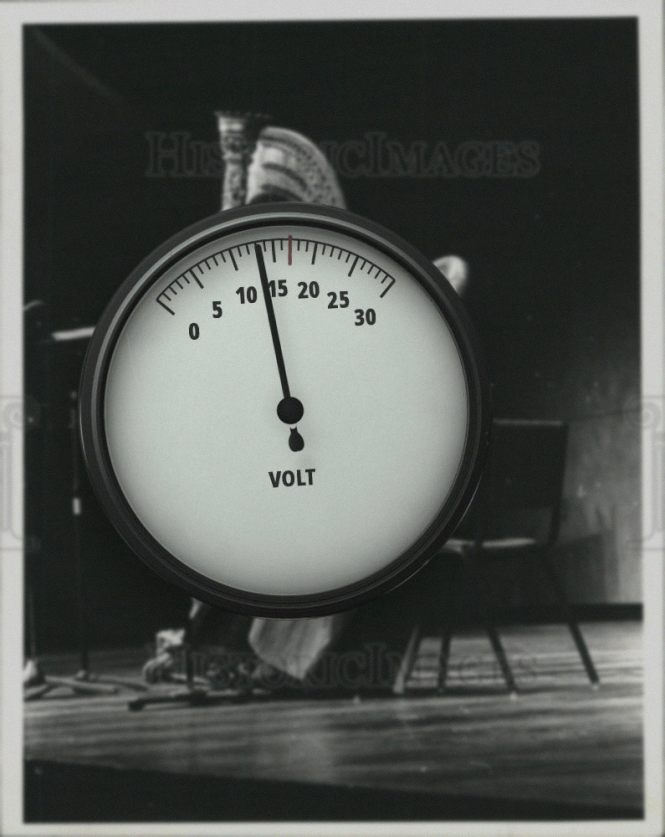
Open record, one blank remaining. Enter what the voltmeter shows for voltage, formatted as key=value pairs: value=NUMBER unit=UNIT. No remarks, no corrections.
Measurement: value=13 unit=V
